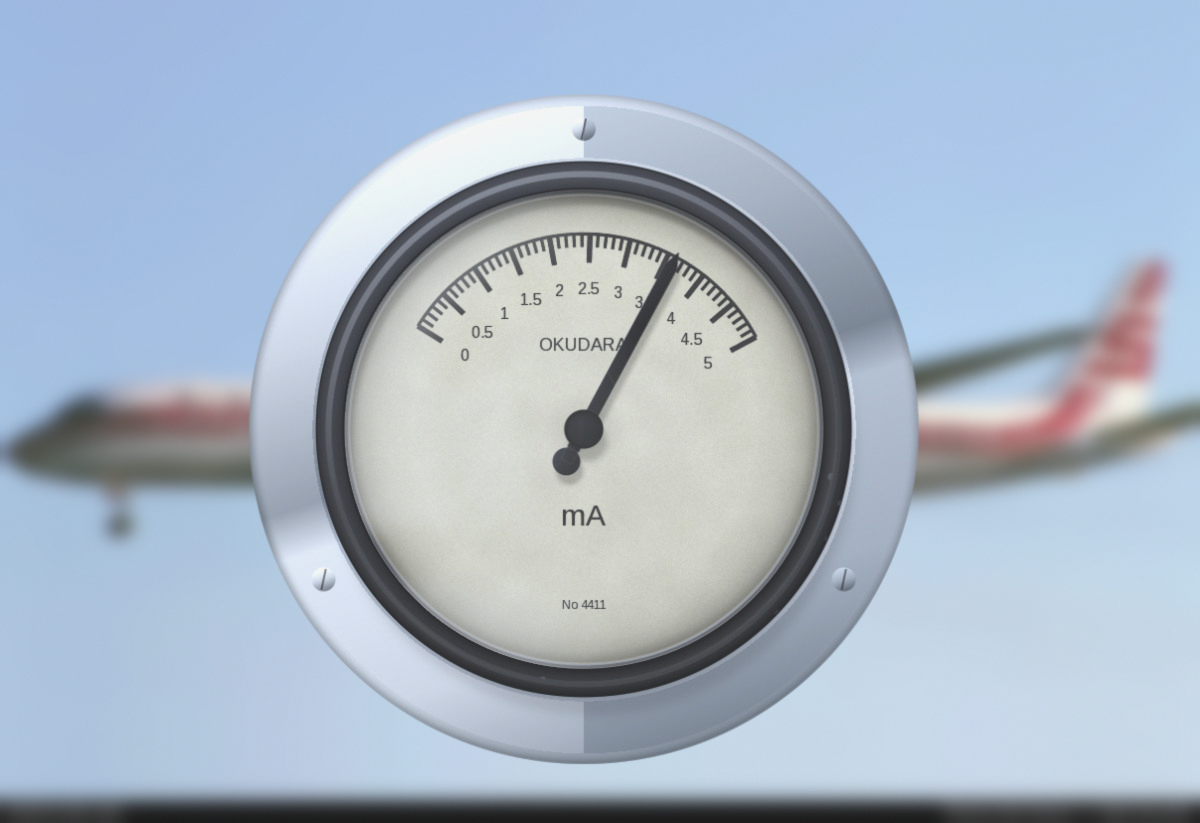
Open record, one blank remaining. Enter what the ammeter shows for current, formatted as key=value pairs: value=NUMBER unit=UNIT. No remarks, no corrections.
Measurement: value=3.6 unit=mA
